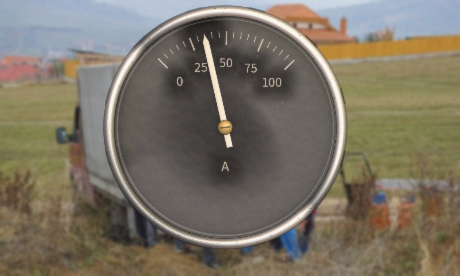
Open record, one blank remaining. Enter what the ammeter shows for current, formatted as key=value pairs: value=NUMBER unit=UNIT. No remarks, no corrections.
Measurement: value=35 unit=A
